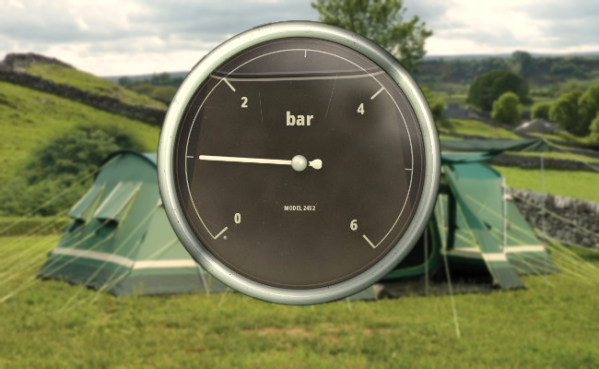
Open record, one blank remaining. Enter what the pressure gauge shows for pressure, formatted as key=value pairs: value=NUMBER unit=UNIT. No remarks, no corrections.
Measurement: value=1 unit=bar
